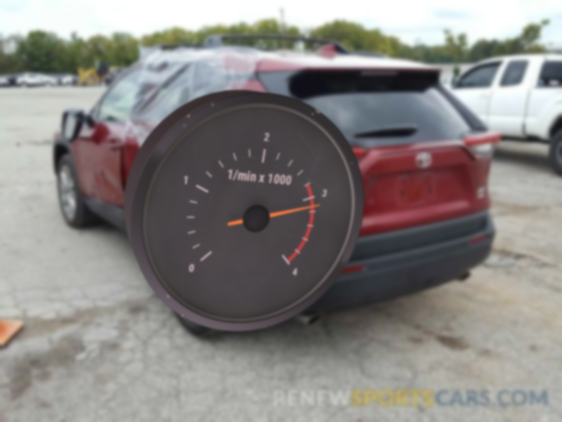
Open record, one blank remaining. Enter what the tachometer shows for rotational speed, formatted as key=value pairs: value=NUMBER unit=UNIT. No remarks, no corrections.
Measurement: value=3100 unit=rpm
